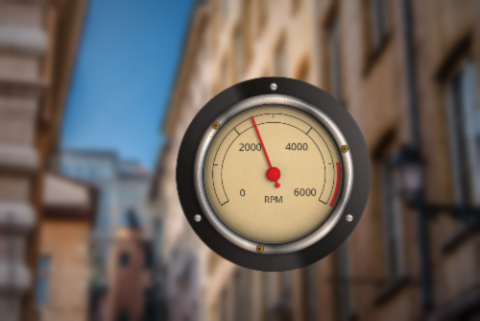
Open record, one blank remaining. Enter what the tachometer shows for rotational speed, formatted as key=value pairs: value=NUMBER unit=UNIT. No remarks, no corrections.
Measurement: value=2500 unit=rpm
